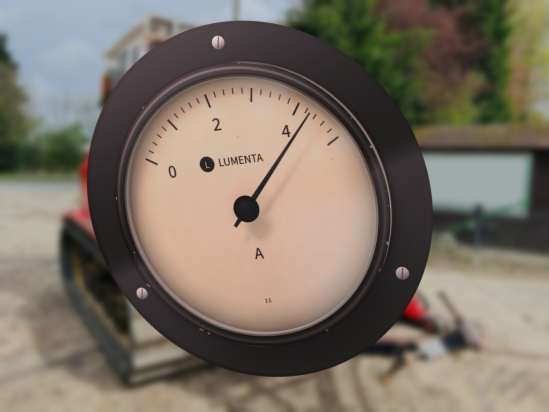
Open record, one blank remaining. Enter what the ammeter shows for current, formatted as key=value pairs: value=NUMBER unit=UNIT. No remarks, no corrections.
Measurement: value=4.3 unit=A
